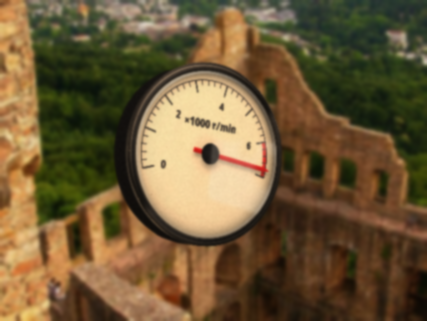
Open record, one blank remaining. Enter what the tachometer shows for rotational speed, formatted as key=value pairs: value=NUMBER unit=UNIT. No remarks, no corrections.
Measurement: value=6800 unit=rpm
